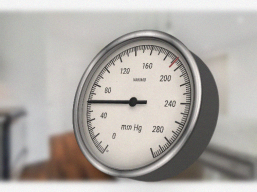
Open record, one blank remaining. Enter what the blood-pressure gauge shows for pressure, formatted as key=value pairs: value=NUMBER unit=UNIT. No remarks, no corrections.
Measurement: value=60 unit=mmHg
